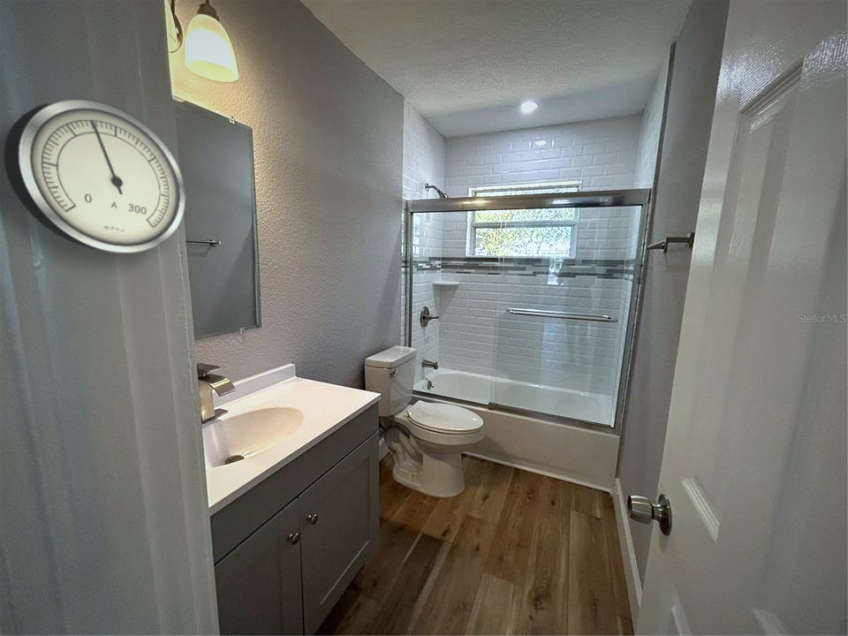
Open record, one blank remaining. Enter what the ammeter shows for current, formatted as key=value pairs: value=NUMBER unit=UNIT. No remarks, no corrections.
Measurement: value=125 unit=A
